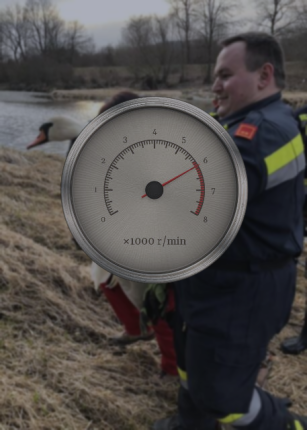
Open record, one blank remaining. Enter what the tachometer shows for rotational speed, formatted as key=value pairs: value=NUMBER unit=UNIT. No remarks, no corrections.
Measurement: value=6000 unit=rpm
